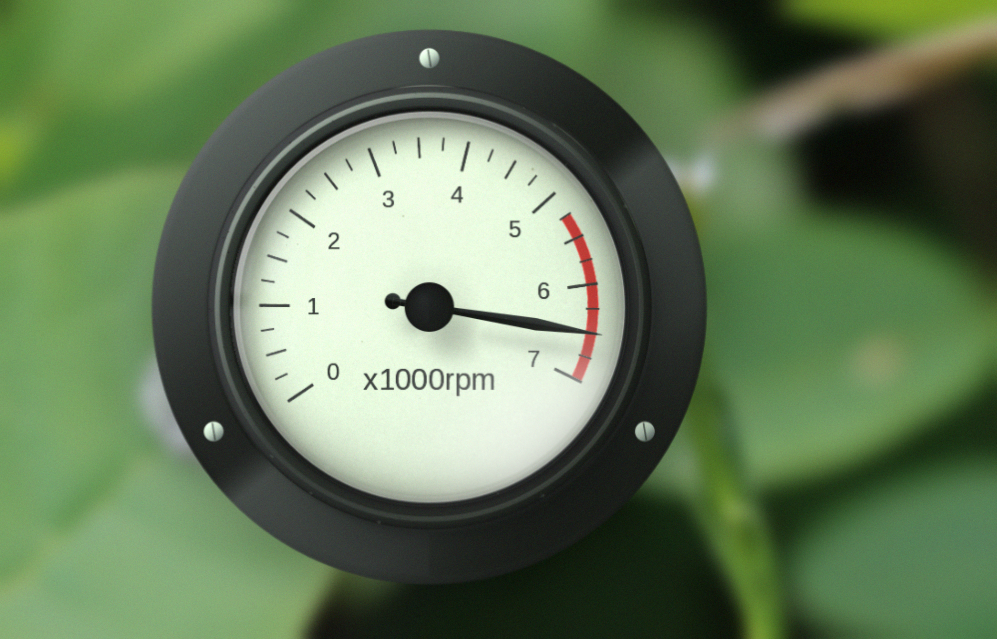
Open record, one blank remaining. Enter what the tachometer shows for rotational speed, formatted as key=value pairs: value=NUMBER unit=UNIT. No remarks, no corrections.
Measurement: value=6500 unit=rpm
